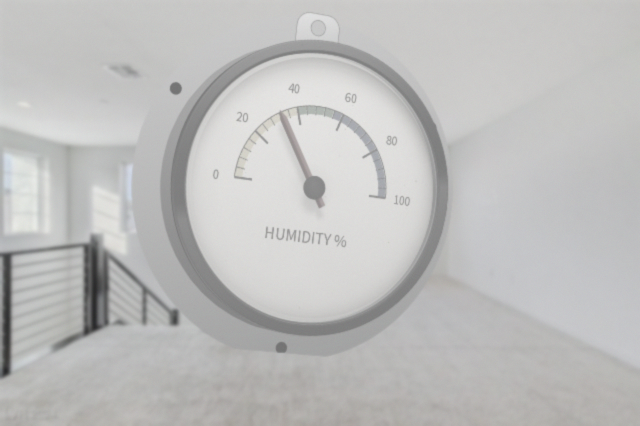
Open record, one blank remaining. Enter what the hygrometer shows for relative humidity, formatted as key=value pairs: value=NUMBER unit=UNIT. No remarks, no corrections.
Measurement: value=32 unit=%
